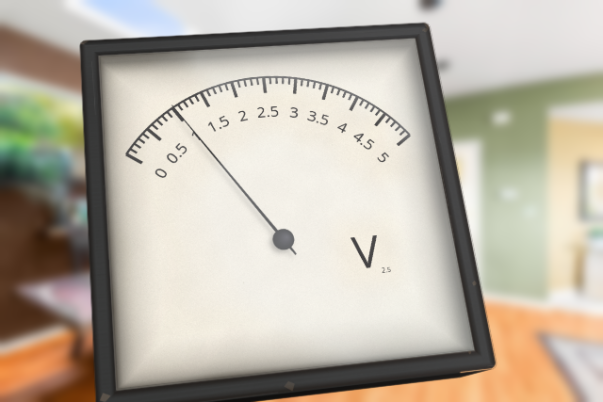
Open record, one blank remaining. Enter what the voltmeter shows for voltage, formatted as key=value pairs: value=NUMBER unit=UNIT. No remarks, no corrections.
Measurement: value=1 unit=V
